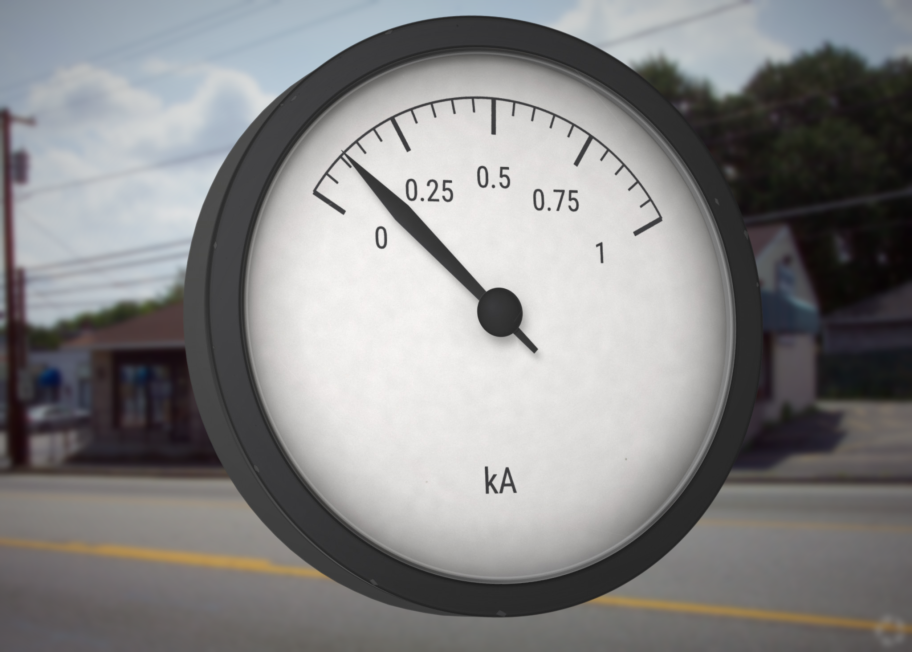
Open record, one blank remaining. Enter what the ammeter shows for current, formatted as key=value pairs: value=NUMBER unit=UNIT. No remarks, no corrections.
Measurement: value=0.1 unit=kA
